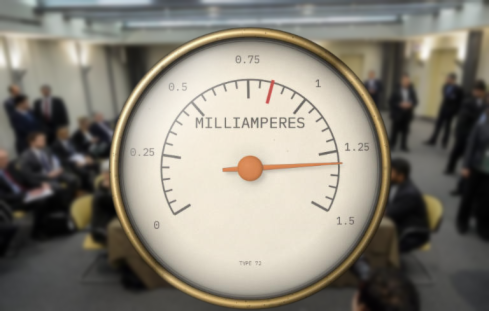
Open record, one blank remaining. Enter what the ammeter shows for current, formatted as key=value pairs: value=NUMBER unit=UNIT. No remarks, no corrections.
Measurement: value=1.3 unit=mA
